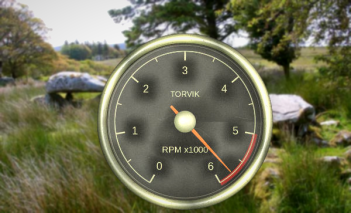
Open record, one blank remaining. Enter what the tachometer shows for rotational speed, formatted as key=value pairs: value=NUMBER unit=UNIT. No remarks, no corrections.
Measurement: value=5750 unit=rpm
